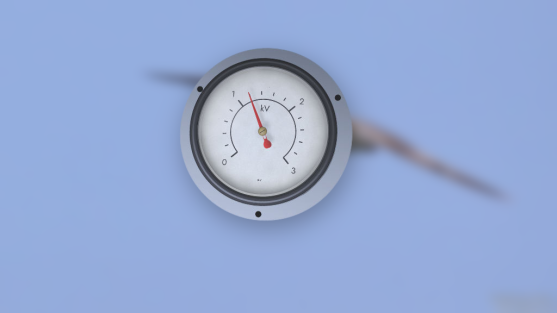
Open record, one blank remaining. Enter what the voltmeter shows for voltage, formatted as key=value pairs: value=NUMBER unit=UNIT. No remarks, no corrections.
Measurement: value=1.2 unit=kV
